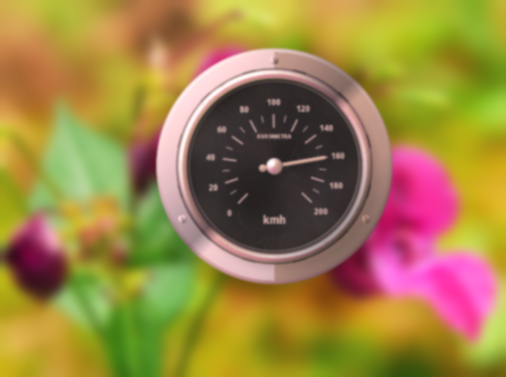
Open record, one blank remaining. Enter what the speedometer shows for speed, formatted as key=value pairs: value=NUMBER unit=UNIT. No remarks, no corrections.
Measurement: value=160 unit=km/h
